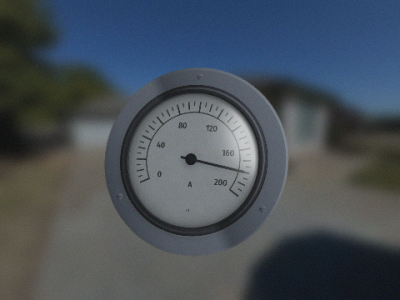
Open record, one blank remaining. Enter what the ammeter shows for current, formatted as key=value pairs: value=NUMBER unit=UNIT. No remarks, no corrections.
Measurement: value=180 unit=A
